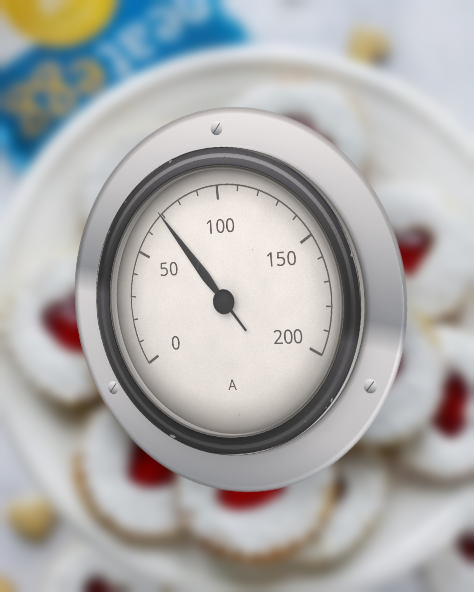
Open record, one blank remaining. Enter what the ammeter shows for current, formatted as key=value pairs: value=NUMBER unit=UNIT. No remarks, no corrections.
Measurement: value=70 unit=A
